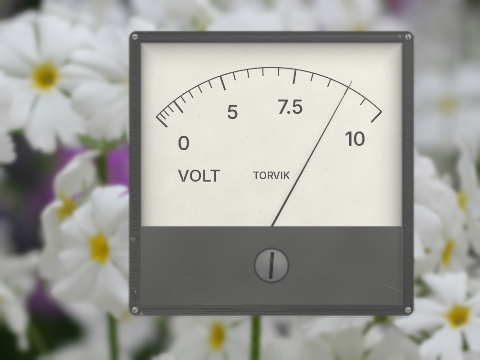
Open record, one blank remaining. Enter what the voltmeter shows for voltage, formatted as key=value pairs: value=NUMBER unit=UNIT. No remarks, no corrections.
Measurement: value=9 unit=V
